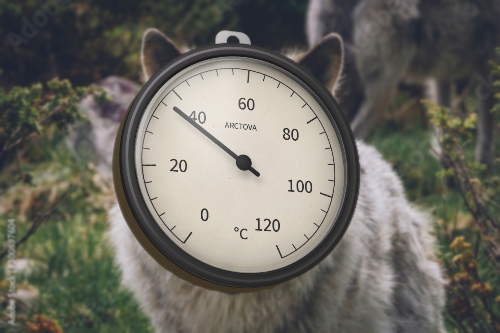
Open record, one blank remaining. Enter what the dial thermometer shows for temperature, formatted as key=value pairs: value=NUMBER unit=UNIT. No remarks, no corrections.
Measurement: value=36 unit=°C
